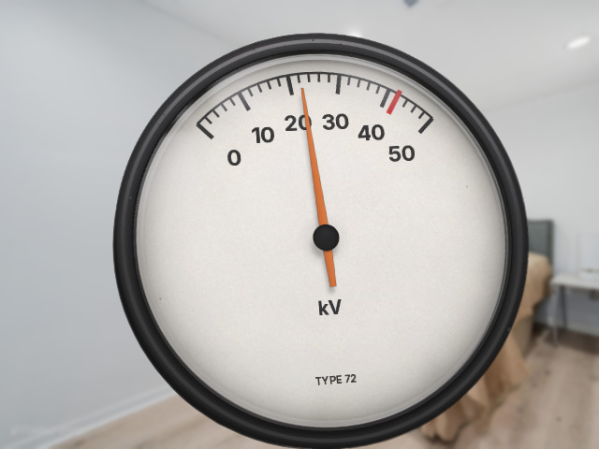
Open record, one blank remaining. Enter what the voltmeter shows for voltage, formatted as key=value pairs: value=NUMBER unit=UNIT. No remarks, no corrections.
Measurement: value=22 unit=kV
